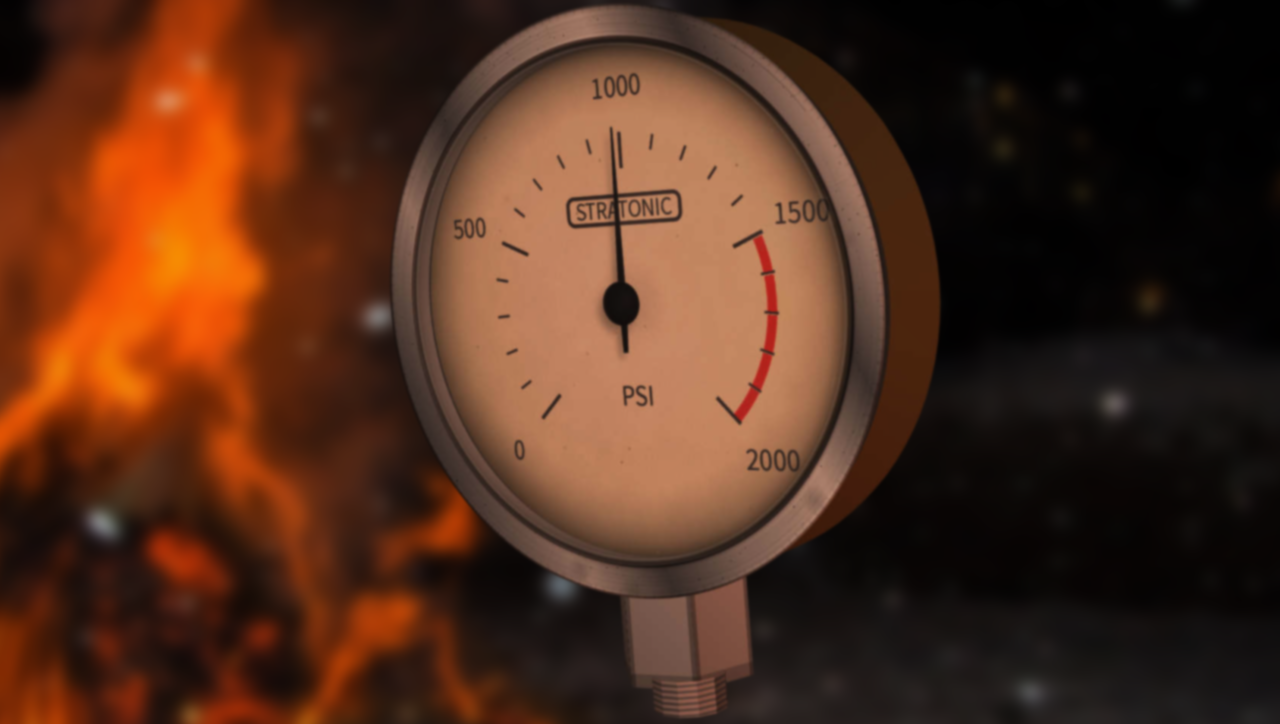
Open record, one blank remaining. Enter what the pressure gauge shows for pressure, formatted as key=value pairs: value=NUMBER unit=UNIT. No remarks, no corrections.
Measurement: value=1000 unit=psi
